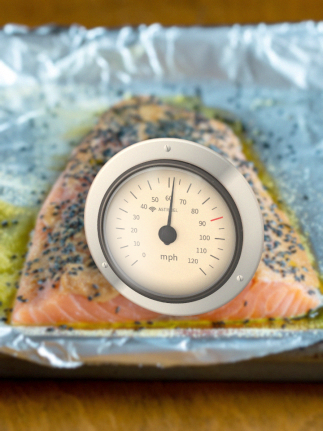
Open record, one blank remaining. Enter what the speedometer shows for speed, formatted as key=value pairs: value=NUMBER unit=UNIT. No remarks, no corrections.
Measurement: value=62.5 unit=mph
